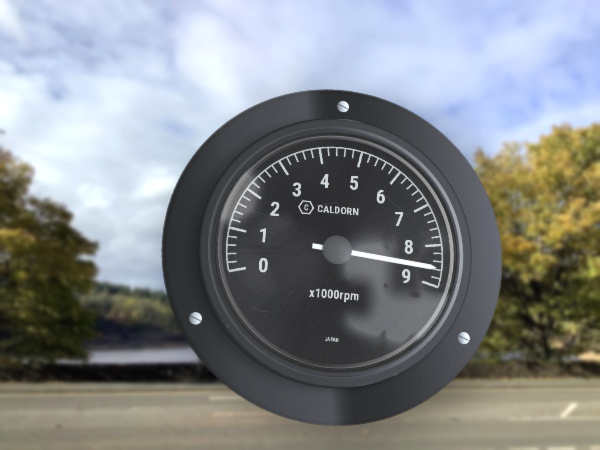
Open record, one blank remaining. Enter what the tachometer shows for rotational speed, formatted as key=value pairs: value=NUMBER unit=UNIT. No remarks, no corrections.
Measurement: value=8600 unit=rpm
